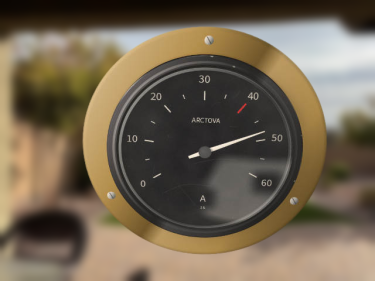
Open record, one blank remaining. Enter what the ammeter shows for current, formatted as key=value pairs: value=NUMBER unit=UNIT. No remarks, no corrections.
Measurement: value=47.5 unit=A
